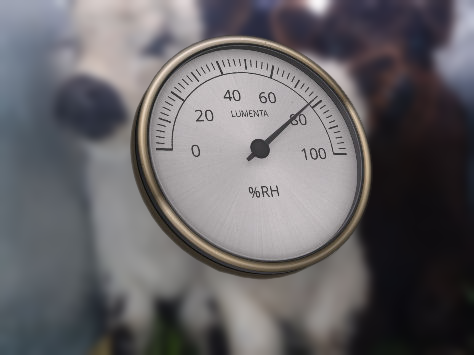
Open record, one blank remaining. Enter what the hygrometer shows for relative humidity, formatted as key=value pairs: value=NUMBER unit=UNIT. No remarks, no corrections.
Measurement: value=78 unit=%
